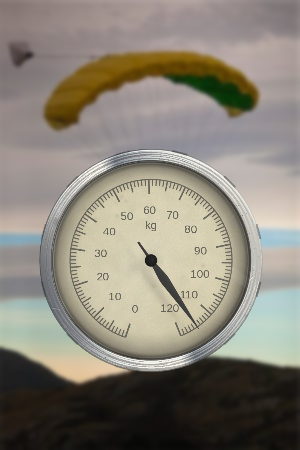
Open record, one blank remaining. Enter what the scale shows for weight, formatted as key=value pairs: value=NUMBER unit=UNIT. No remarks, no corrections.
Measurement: value=115 unit=kg
